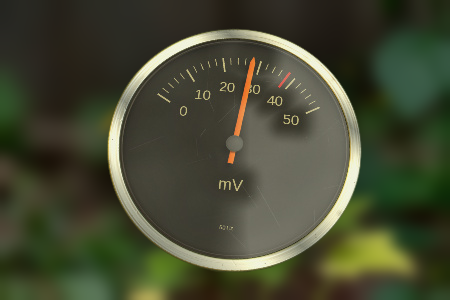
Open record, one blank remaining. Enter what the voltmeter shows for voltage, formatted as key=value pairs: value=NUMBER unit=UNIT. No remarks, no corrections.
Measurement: value=28 unit=mV
